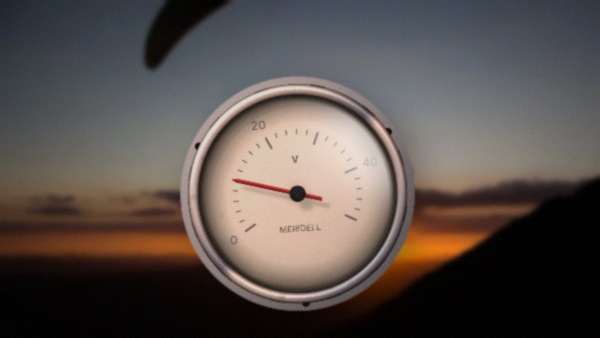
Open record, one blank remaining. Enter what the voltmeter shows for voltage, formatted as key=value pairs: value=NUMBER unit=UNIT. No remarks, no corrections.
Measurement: value=10 unit=V
